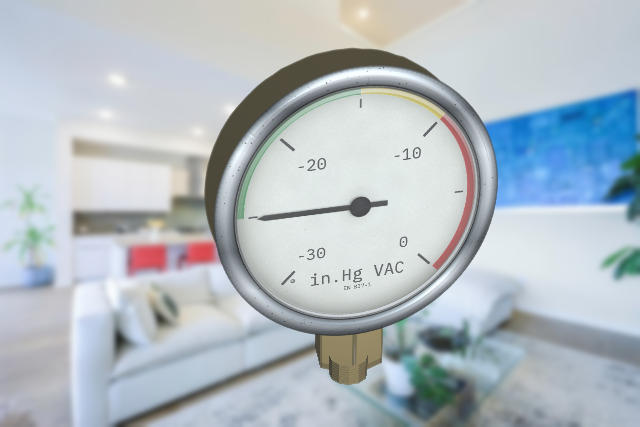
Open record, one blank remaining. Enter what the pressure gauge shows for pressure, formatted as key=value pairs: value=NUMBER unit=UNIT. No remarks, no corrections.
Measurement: value=-25 unit=inHg
